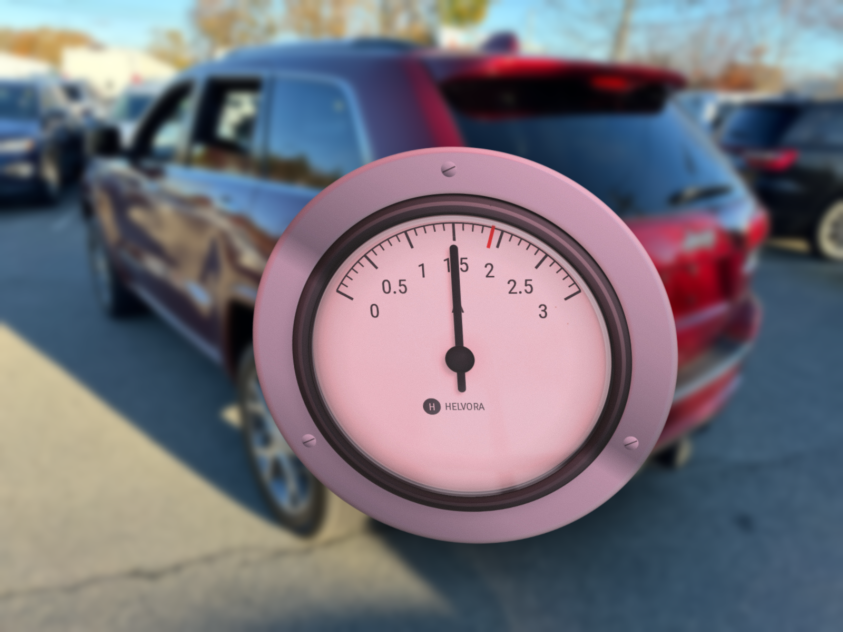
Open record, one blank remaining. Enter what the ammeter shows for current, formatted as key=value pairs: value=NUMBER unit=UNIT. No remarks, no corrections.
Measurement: value=1.5 unit=A
